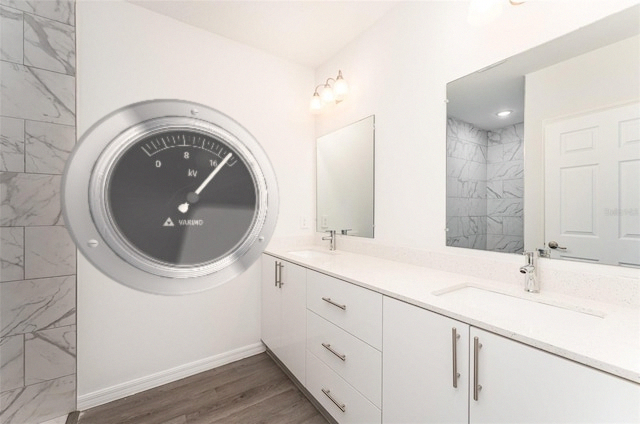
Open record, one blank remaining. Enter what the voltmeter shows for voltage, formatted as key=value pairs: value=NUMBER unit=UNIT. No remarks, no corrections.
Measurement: value=18 unit=kV
